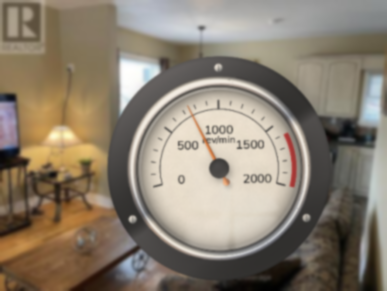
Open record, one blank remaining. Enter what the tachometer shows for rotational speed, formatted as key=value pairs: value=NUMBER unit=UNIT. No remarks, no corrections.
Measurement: value=750 unit=rpm
